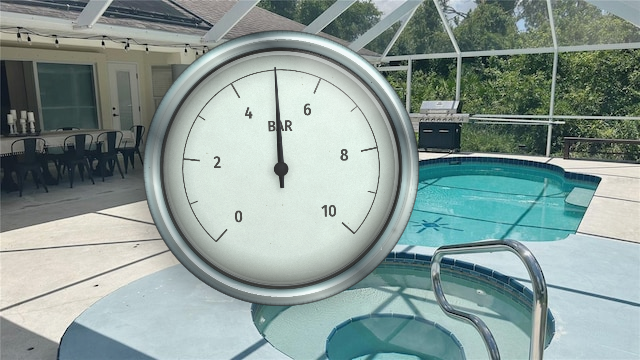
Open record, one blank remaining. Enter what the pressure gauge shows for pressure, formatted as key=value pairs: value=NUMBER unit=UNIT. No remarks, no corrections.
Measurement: value=5 unit=bar
